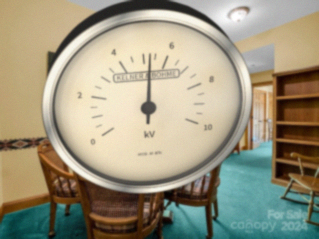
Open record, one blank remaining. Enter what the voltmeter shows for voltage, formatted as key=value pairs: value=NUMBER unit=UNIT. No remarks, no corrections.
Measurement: value=5.25 unit=kV
